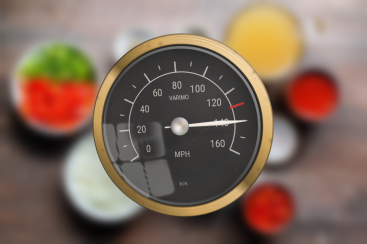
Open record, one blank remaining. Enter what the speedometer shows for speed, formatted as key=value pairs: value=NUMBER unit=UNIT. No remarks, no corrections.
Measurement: value=140 unit=mph
